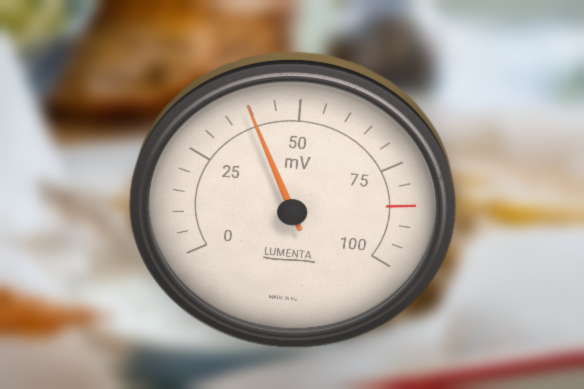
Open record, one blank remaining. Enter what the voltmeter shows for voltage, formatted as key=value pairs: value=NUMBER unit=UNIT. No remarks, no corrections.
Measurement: value=40 unit=mV
